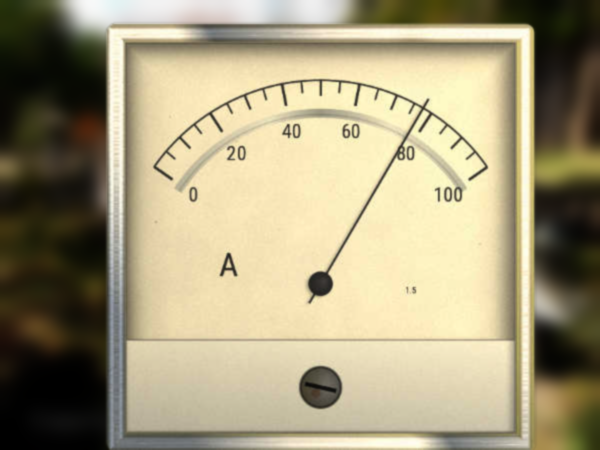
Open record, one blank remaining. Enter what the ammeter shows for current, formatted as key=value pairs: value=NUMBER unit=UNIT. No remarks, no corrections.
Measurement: value=77.5 unit=A
